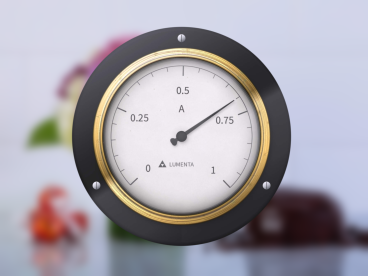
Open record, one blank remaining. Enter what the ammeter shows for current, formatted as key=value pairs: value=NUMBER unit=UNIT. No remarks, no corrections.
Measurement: value=0.7 unit=A
